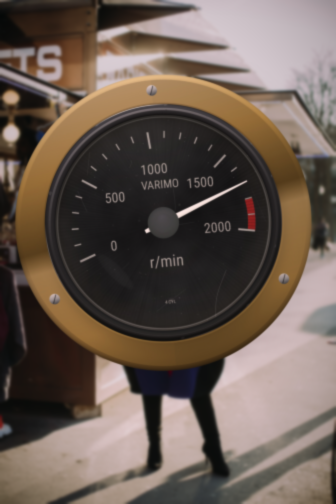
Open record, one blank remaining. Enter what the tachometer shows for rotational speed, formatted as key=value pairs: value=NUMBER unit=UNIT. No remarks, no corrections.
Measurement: value=1700 unit=rpm
